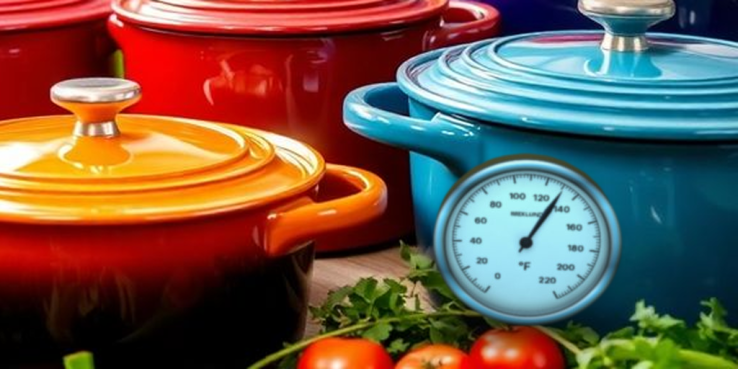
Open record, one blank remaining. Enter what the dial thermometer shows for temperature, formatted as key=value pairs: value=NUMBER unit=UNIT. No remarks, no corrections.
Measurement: value=130 unit=°F
